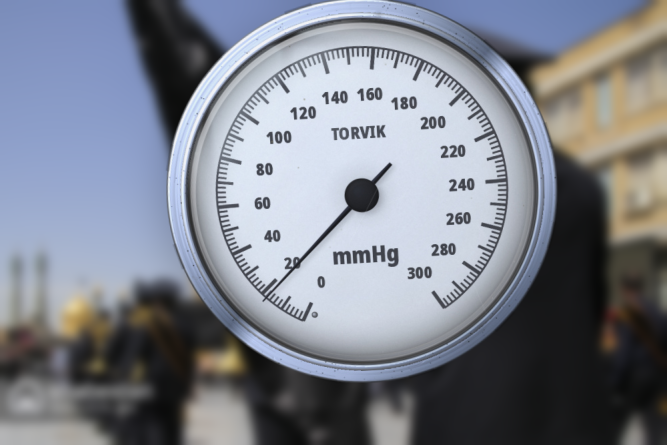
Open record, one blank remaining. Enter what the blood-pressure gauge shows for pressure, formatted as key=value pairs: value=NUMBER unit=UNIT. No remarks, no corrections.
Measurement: value=18 unit=mmHg
